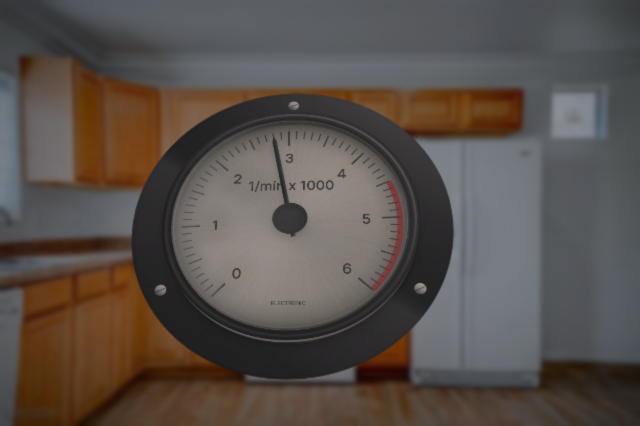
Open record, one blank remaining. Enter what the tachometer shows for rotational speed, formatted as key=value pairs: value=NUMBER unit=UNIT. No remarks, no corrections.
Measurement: value=2800 unit=rpm
